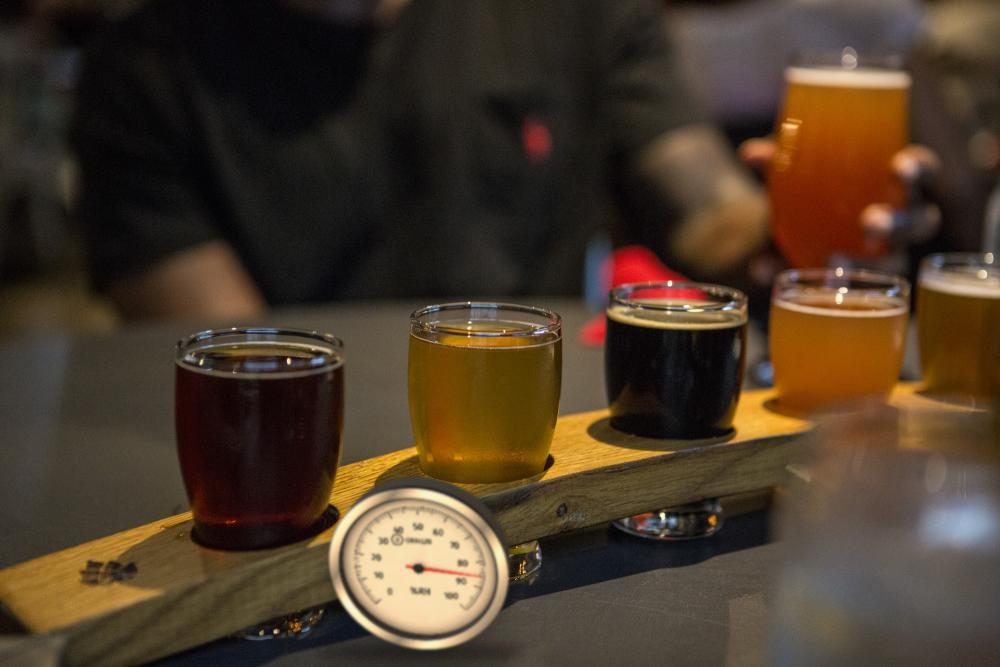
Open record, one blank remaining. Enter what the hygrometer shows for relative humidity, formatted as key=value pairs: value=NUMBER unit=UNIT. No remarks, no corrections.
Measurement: value=85 unit=%
